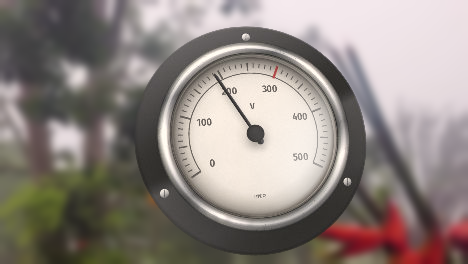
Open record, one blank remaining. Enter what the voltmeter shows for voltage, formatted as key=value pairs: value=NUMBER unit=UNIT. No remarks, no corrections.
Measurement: value=190 unit=V
